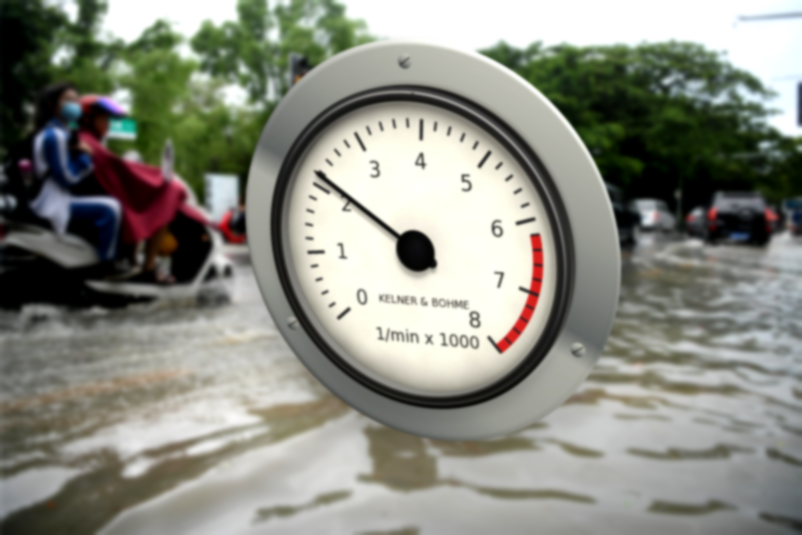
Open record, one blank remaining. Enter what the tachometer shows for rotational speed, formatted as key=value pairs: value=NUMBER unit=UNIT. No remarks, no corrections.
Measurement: value=2200 unit=rpm
